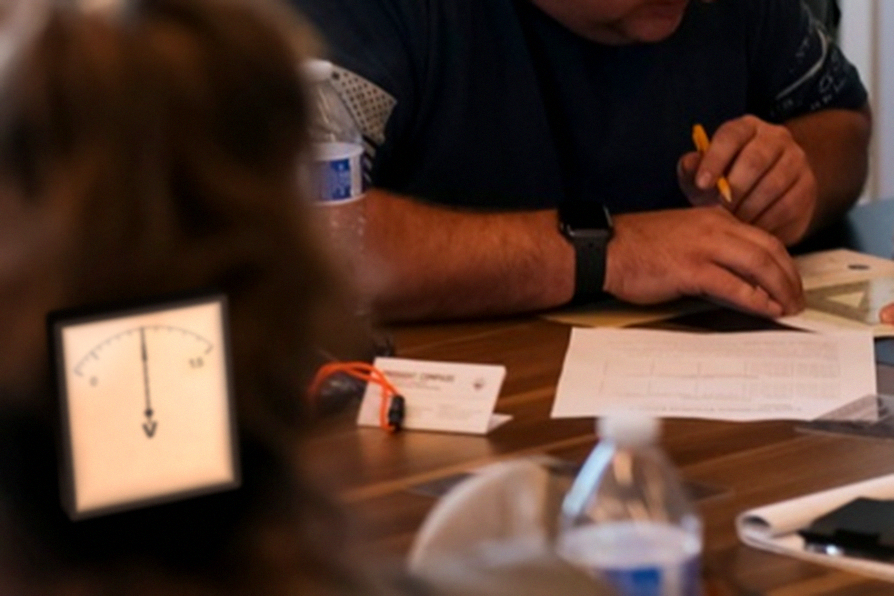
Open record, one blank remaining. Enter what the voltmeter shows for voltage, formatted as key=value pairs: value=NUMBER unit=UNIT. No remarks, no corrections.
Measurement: value=1 unit=V
